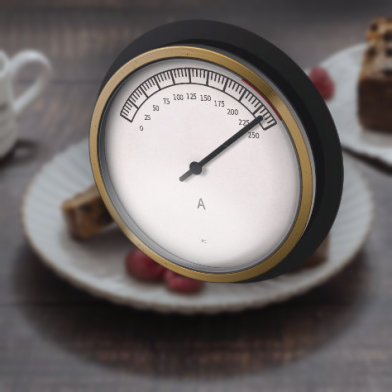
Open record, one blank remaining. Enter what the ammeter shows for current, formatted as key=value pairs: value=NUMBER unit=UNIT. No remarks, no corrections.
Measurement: value=235 unit=A
